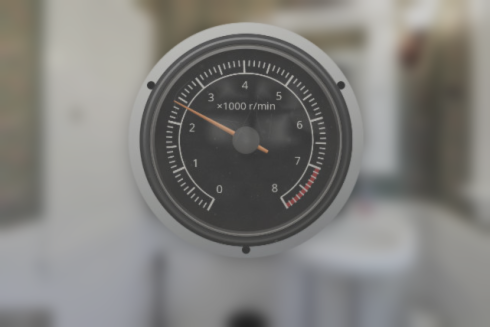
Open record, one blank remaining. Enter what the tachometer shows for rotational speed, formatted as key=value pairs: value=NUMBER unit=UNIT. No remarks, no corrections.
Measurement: value=2400 unit=rpm
